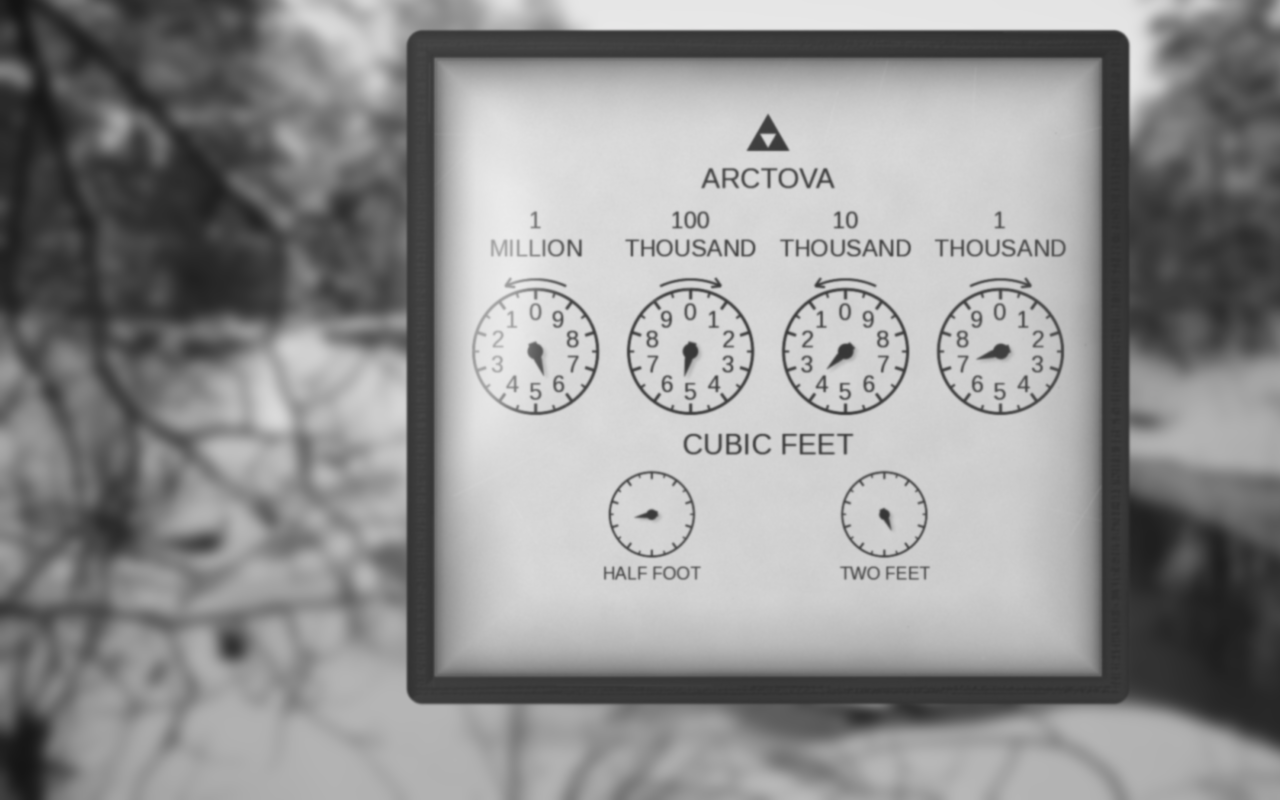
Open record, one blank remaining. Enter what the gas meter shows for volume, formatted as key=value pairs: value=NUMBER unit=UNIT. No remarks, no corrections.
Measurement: value=553700 unit=ft³
